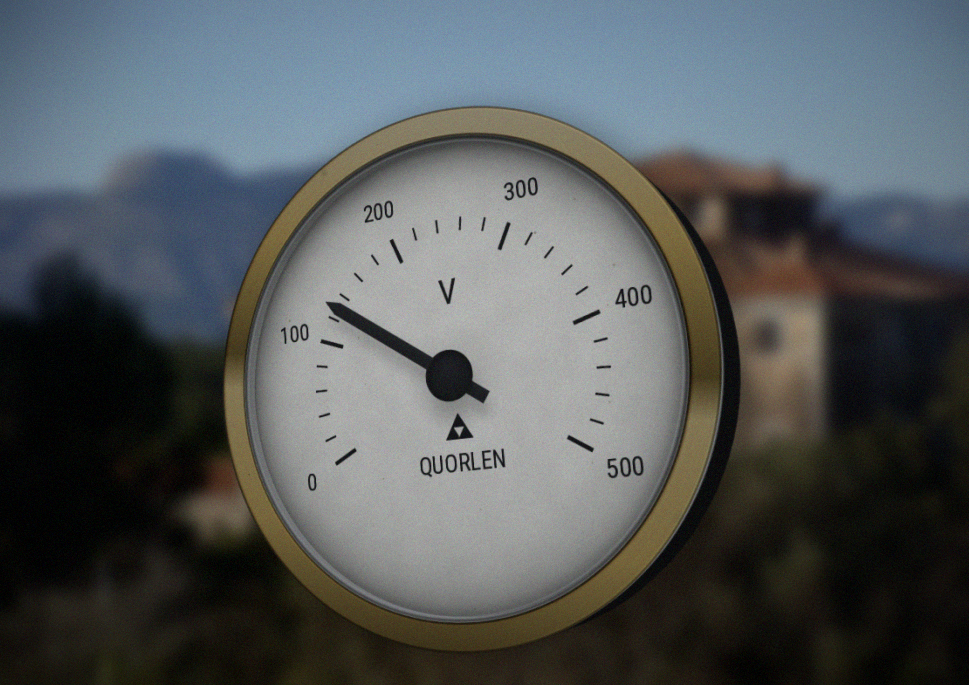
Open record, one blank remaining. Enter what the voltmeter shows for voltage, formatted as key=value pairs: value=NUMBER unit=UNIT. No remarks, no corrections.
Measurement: value=130 unit=V
